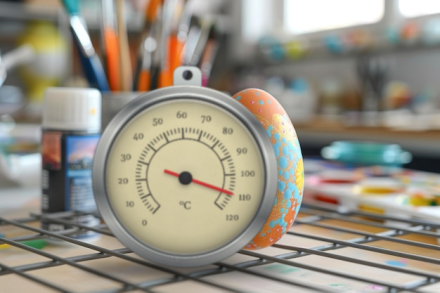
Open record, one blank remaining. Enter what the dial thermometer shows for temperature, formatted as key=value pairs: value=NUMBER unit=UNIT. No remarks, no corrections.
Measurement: value=110 unit=°C
